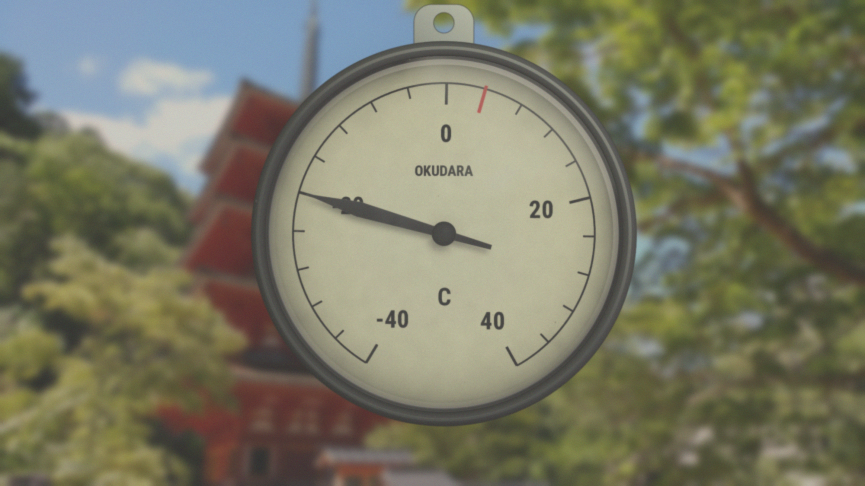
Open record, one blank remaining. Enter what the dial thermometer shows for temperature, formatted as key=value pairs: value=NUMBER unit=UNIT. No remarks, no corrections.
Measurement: value=-20 unit=°C
